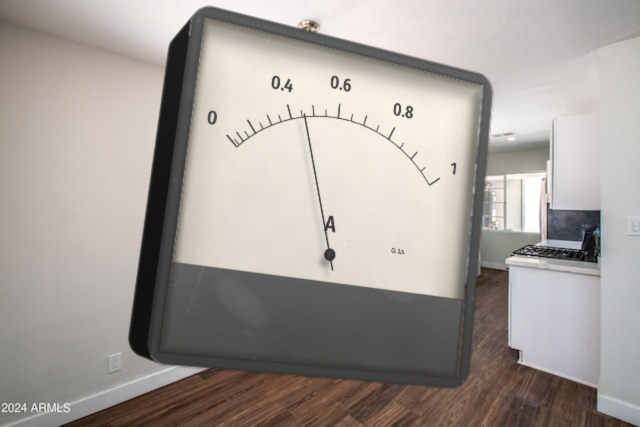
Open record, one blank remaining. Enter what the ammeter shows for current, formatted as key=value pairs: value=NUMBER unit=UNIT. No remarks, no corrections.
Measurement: value=0.45 unit=A
